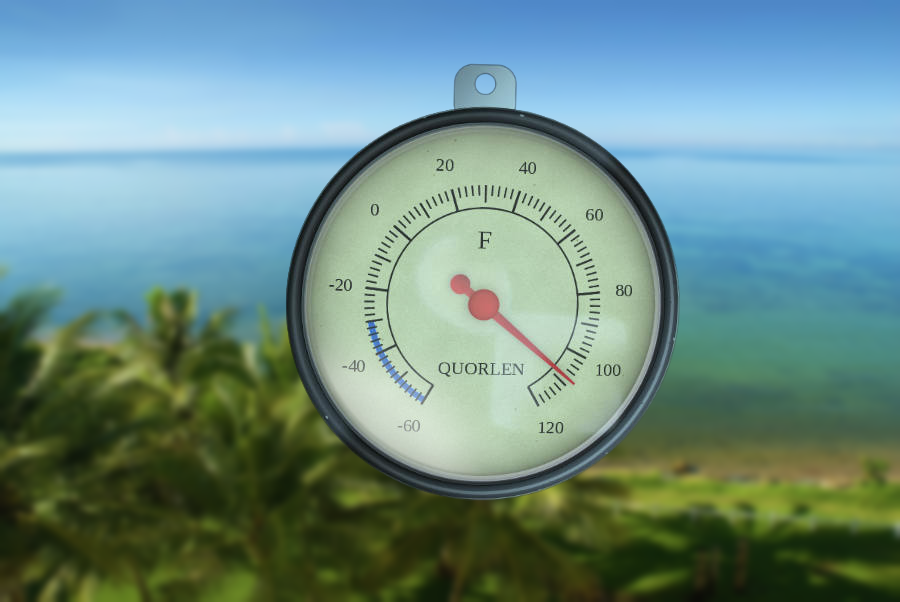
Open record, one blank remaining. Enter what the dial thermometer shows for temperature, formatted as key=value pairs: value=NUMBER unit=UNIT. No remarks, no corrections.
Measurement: value=108 unit=°F
